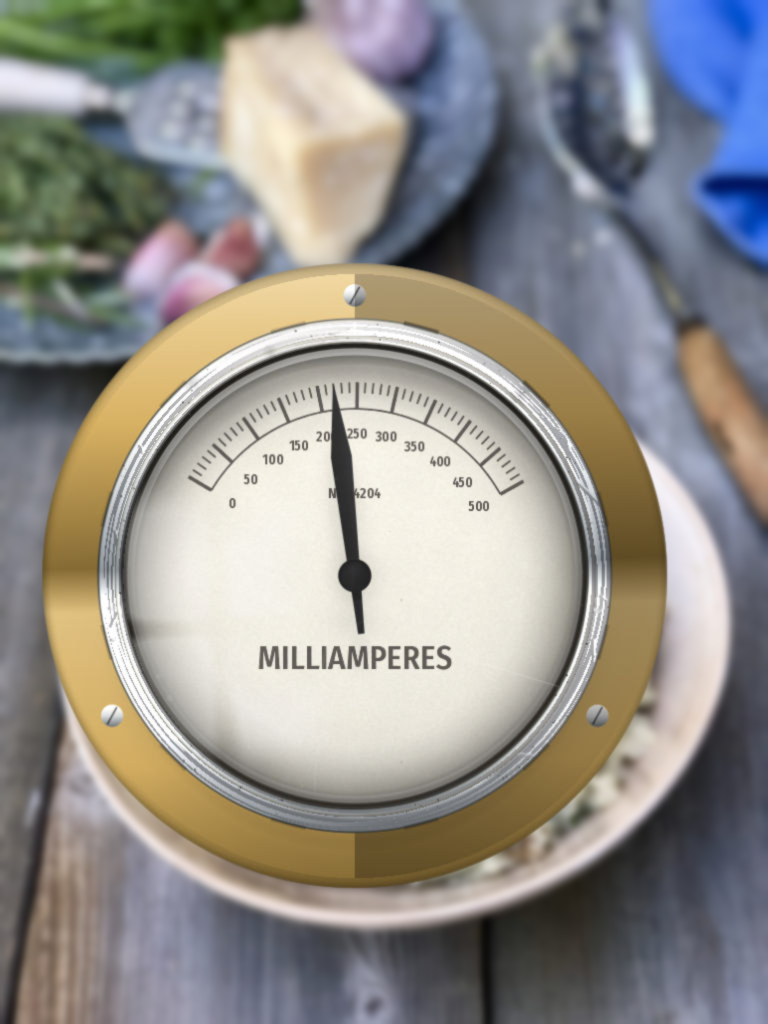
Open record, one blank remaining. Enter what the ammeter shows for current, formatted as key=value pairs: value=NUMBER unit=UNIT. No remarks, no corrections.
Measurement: value=220 unit=mA
